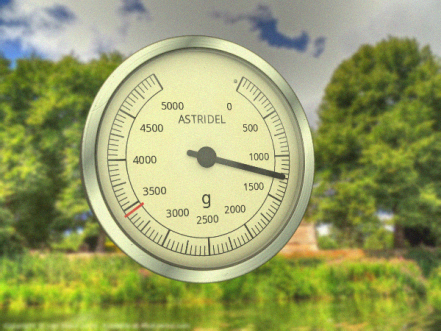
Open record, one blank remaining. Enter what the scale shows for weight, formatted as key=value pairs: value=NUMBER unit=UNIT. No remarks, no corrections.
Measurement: value=1250 unit=g
